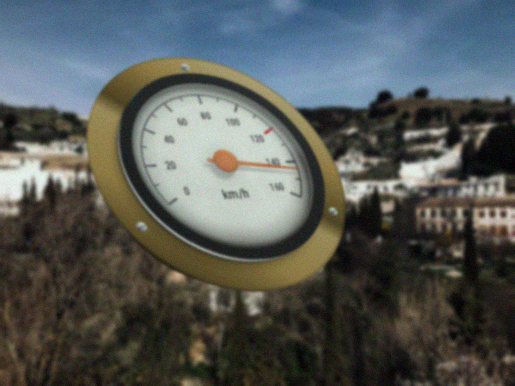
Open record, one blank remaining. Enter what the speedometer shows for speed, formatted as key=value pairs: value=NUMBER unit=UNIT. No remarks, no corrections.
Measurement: value=145 unit=km/h
